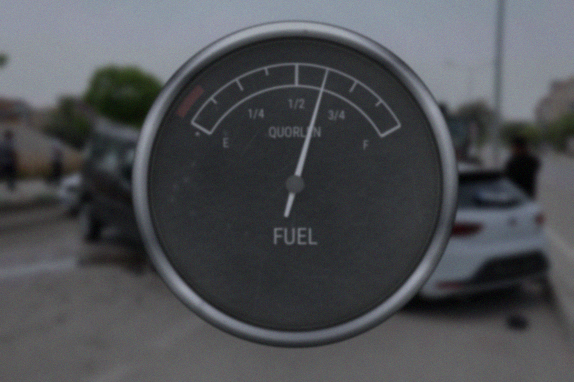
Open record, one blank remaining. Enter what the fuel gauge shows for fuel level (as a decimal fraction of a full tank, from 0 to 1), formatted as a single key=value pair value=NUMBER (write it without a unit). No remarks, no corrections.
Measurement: value=0.625
